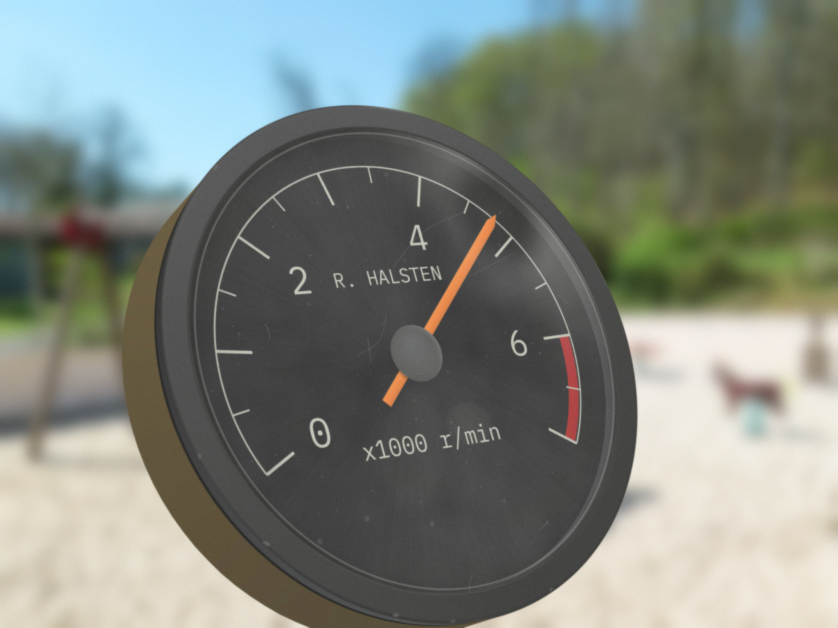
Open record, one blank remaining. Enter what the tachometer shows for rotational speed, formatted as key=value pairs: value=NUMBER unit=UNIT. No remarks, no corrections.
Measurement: value=4750 unit=rpm
